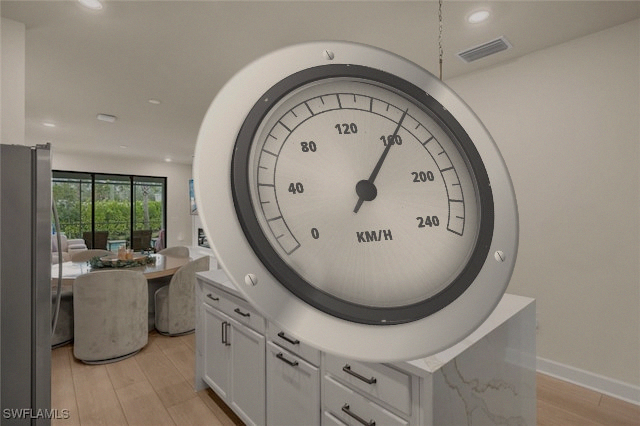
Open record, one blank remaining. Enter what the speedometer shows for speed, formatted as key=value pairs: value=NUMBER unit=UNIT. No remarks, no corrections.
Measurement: value=160 unit=km/h
